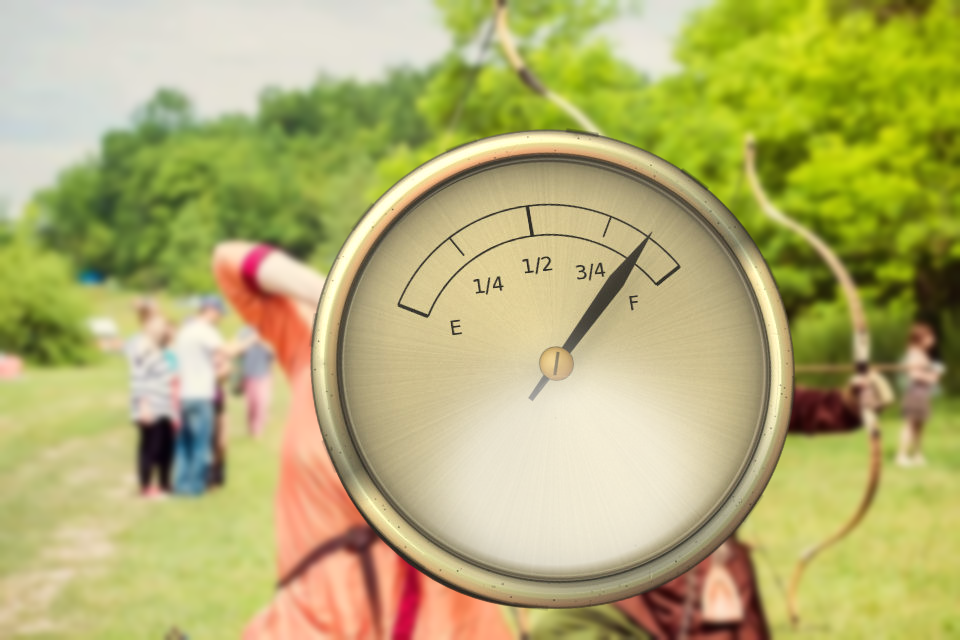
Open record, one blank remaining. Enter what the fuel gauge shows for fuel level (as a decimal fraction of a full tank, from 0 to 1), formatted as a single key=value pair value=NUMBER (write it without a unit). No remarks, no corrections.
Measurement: value=0.875
